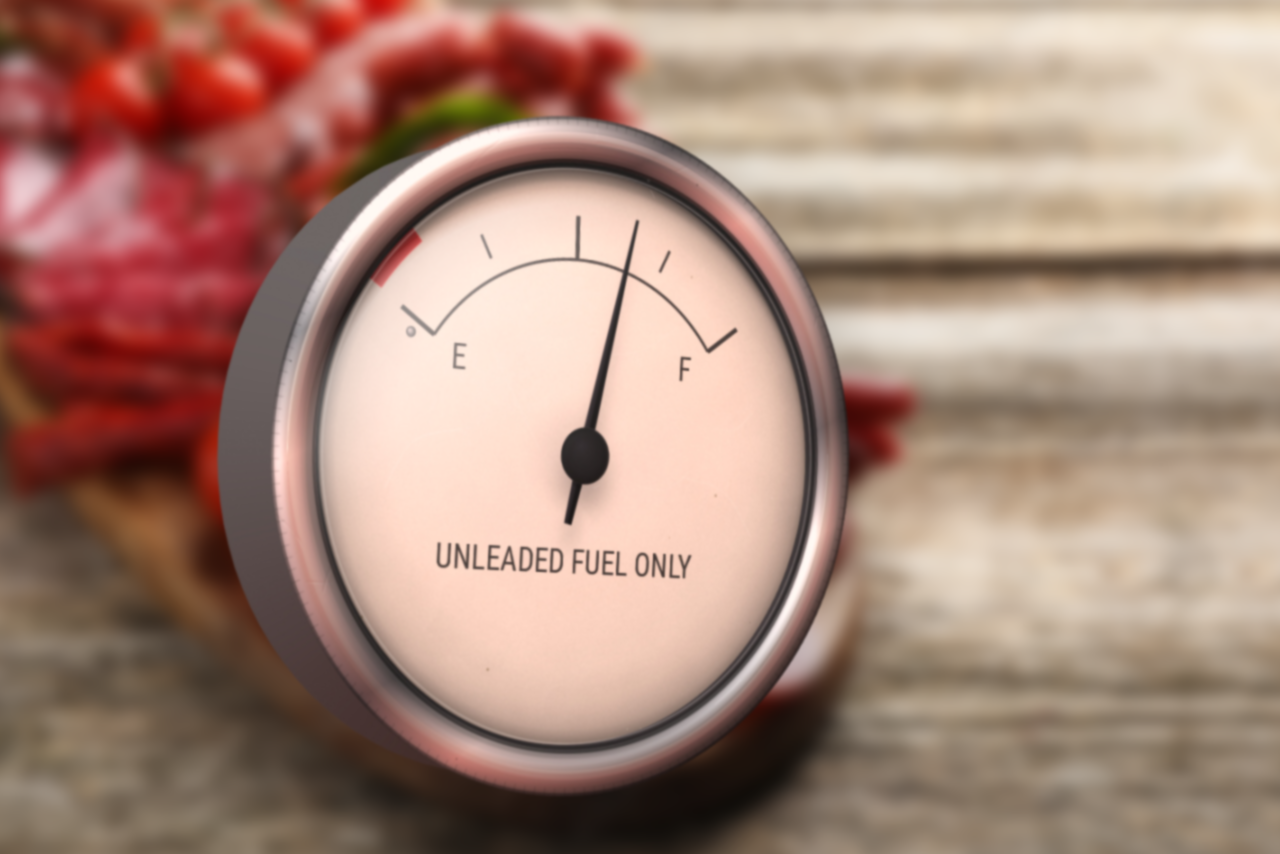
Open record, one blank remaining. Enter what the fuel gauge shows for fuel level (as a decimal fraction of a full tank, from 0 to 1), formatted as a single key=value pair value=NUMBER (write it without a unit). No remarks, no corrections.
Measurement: value=0.625
